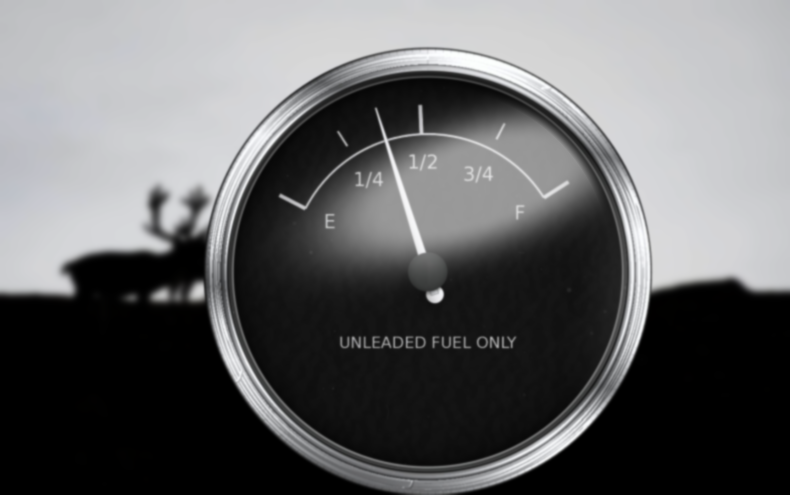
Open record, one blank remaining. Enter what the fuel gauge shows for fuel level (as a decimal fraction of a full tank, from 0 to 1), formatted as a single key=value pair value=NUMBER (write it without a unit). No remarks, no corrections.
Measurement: value=0.375
